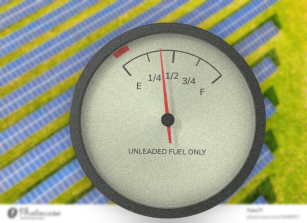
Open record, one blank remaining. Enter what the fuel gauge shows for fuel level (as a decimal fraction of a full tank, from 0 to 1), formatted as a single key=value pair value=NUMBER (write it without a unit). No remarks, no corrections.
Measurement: value=0.375
